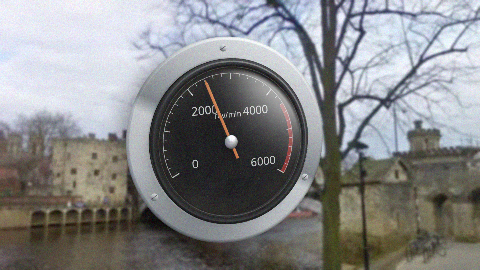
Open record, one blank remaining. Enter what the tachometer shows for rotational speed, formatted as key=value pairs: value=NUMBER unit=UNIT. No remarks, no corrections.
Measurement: value=2400 unit=rpm
